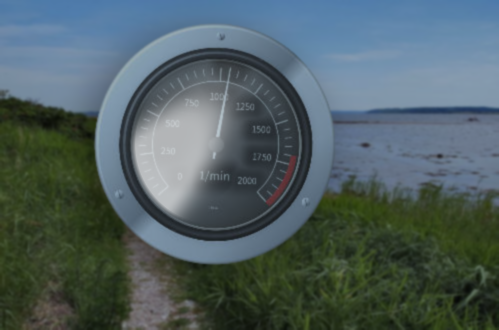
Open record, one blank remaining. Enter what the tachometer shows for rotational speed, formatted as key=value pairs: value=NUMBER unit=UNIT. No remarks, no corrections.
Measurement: value=1050 unit=rpm
